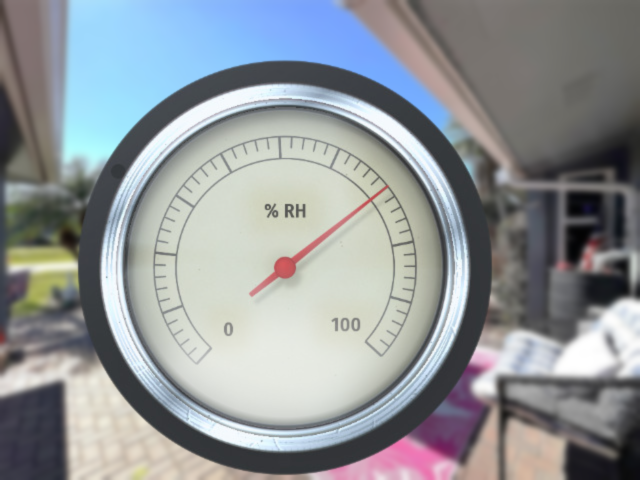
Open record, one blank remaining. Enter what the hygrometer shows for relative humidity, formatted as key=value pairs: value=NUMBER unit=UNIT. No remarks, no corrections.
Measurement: value=70 unit=%
